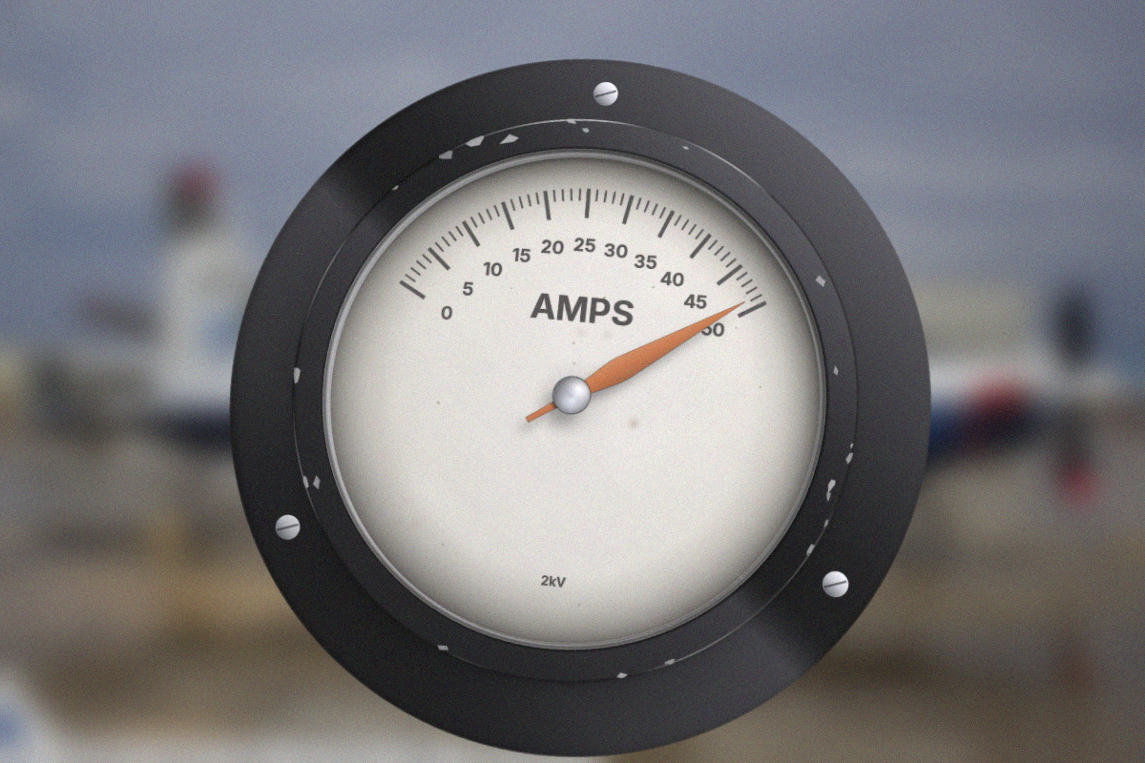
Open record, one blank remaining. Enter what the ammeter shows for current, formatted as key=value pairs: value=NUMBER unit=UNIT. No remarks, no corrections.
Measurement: value=49 unit=A
